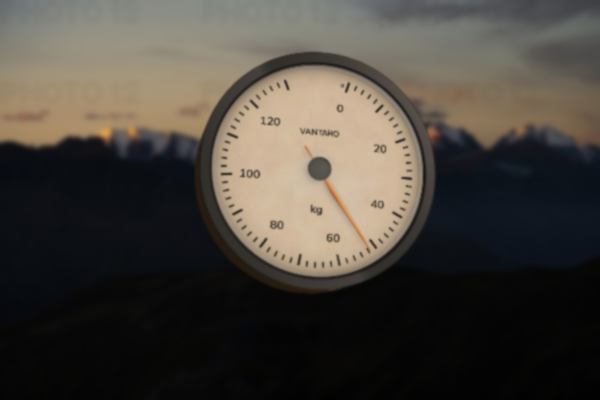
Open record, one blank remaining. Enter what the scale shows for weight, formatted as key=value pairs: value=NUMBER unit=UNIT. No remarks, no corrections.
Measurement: value=52 unit=kg
